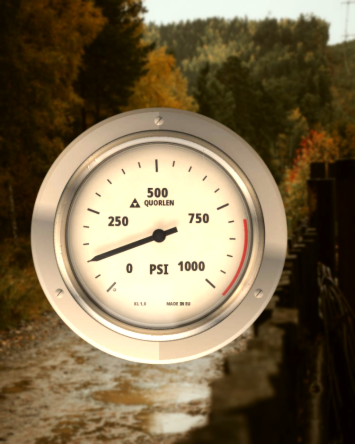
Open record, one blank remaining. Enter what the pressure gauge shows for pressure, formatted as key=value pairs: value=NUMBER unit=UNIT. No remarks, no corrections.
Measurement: value=100 unit=psi
